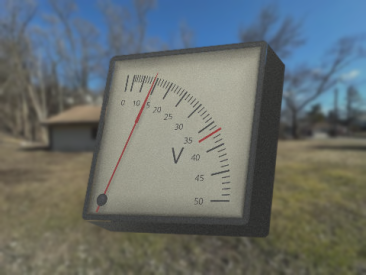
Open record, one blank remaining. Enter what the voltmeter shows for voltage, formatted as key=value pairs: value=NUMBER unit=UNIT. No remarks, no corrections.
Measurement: value=15 unit=V
